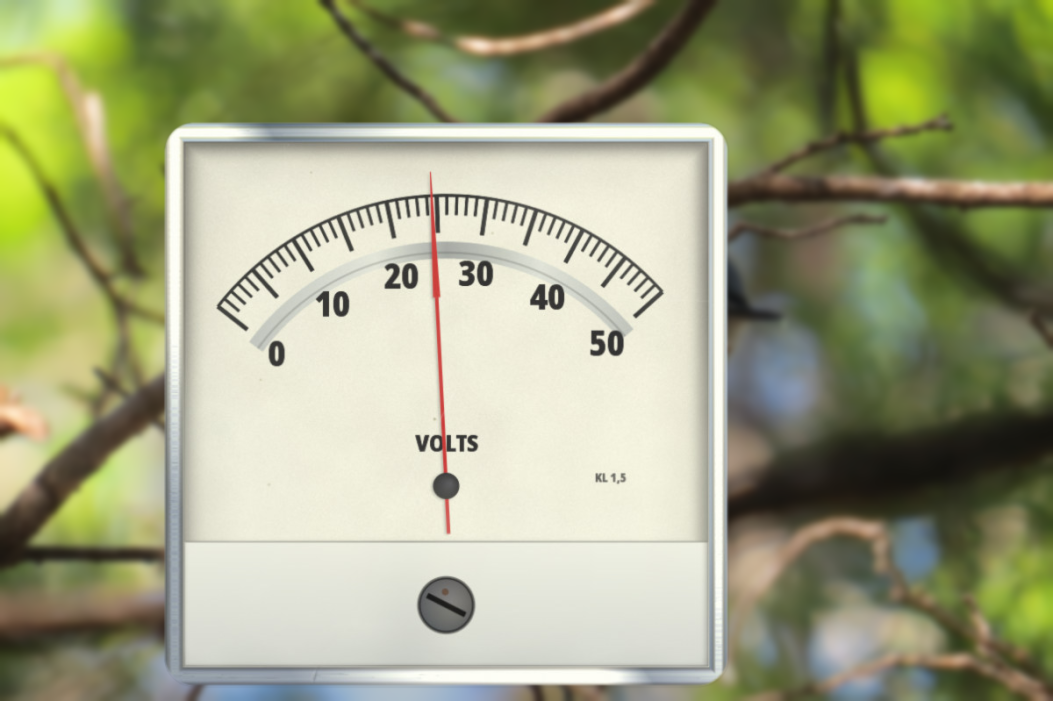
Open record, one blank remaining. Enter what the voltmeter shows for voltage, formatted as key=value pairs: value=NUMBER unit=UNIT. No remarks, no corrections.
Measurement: value=24.5 unit=V
